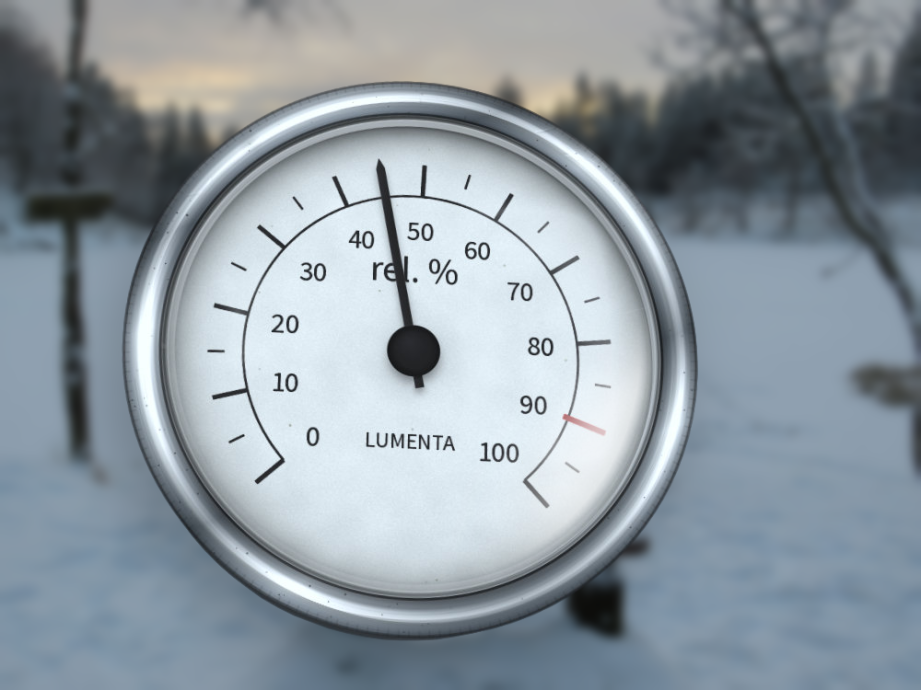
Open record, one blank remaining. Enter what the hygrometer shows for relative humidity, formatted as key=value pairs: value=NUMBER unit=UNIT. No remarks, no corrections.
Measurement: value=45 unit=%
